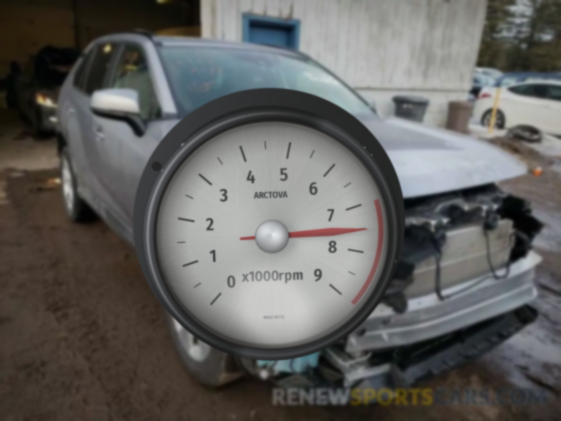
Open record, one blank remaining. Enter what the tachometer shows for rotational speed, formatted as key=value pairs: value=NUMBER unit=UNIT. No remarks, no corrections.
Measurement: value=7500 unit=rpm
